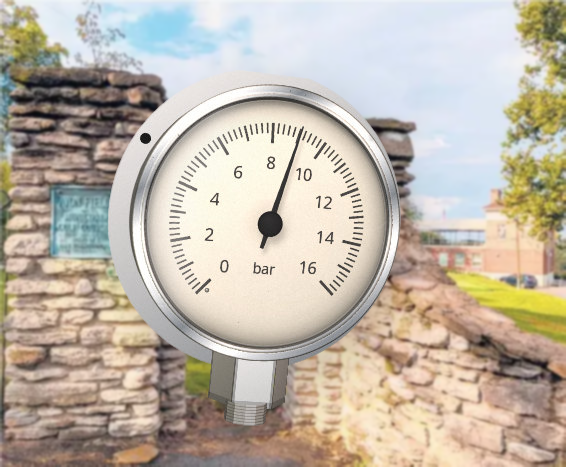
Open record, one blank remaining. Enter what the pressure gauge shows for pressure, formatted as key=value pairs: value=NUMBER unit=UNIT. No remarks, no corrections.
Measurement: value=9 unit=bar
